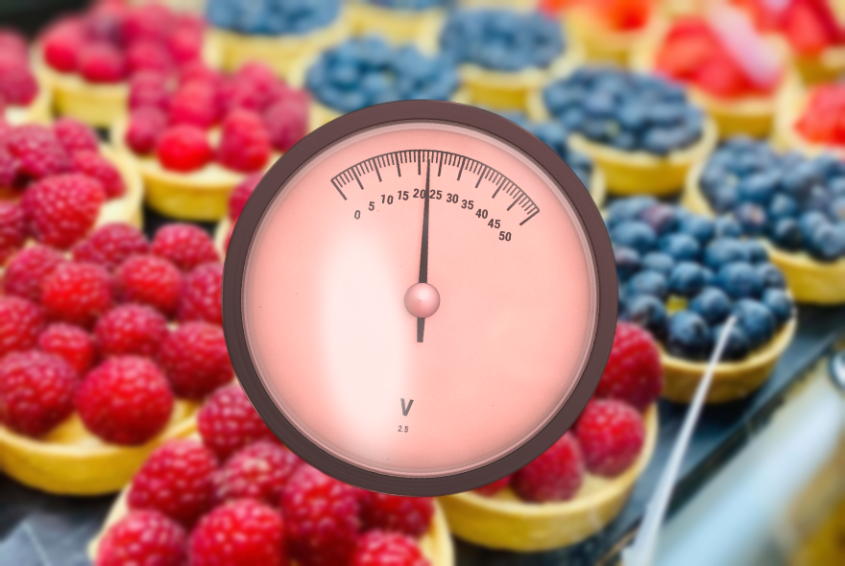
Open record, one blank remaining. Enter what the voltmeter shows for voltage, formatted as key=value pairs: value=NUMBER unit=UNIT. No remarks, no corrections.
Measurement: value=22 unit=V
